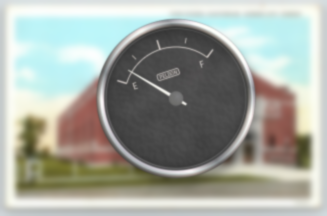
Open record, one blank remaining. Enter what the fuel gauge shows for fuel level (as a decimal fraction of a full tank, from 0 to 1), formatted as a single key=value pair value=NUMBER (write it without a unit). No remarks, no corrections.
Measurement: value=0.125
